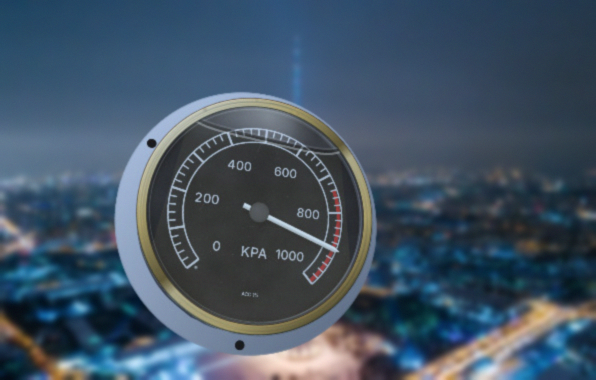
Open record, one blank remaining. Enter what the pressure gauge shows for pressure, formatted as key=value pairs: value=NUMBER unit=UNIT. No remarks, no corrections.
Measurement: value=900 unit=kPa
